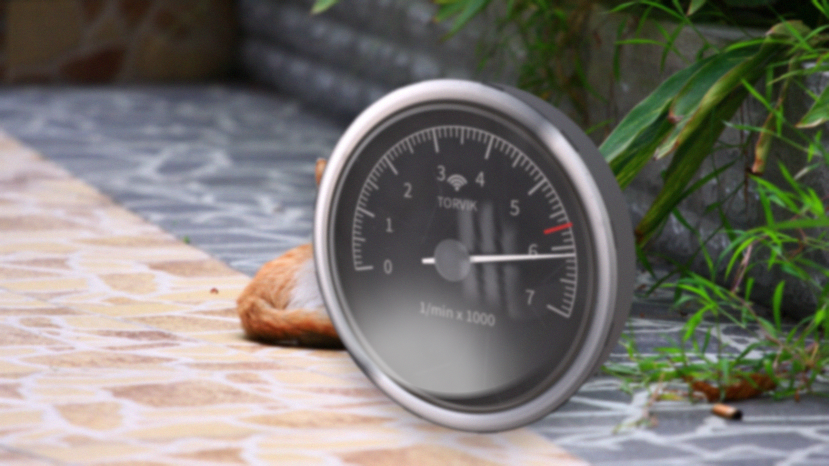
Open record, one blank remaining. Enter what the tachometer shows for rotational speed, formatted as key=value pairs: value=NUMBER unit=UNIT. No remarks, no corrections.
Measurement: value=6100 unit=rpm
